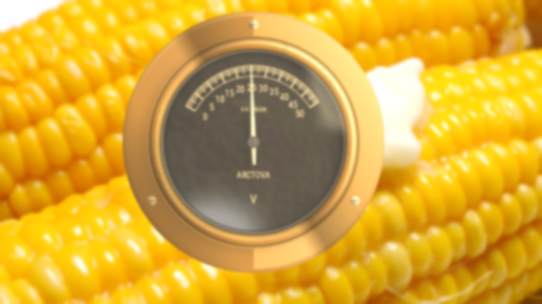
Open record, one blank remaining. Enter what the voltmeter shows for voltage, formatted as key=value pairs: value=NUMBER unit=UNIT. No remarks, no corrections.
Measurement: value=25 unit=V
